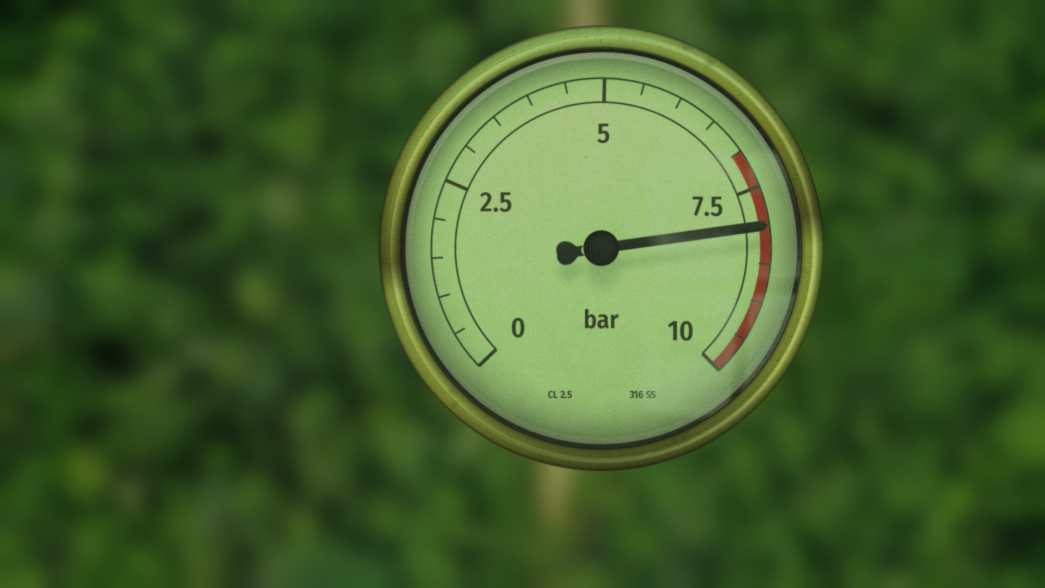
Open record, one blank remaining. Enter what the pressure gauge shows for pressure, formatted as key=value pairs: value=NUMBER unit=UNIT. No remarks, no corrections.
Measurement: value=8 unit=bar
